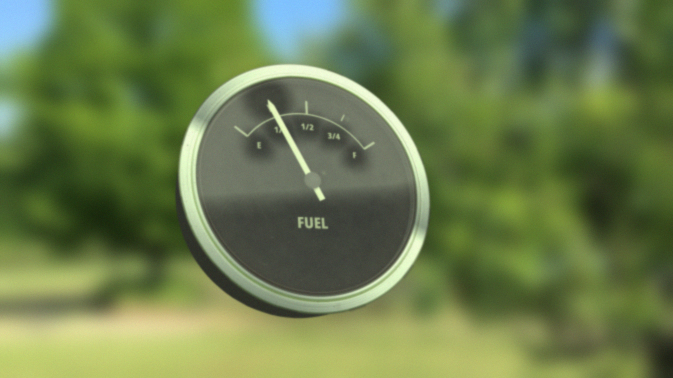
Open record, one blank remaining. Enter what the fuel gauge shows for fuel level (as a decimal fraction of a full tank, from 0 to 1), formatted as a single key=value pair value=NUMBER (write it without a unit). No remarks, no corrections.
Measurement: value=0.25
